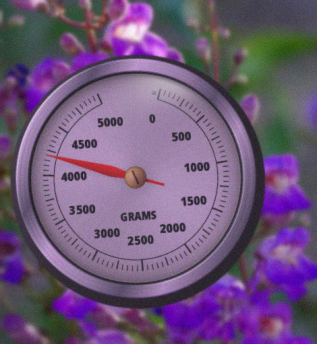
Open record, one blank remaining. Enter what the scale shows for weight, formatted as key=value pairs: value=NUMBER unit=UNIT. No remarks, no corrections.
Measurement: value=4200 unit=g
